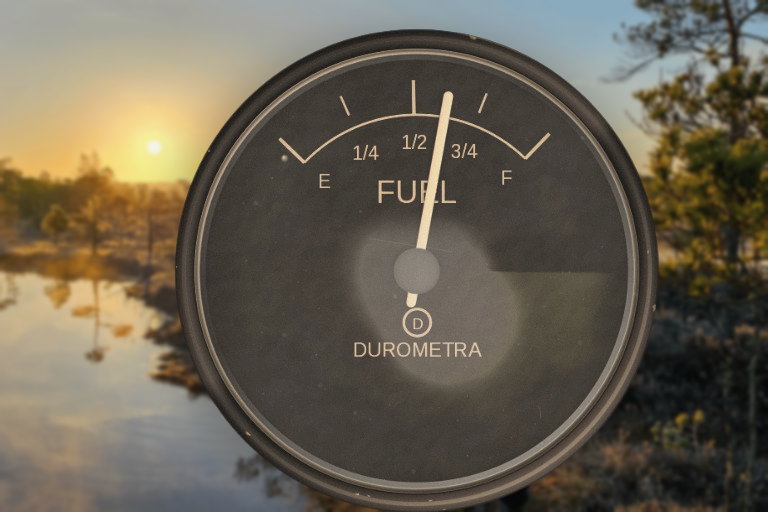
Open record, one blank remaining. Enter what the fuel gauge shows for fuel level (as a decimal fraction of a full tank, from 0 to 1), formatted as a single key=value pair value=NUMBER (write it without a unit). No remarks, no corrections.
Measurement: value=0.625
